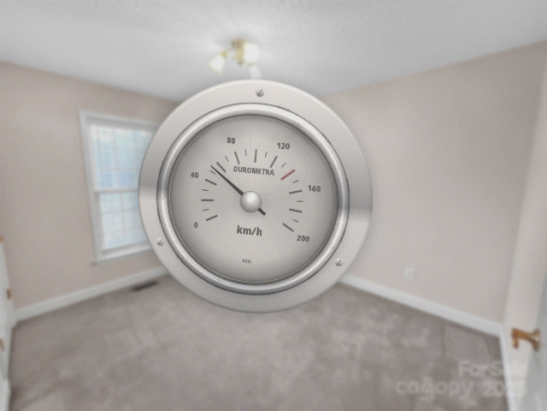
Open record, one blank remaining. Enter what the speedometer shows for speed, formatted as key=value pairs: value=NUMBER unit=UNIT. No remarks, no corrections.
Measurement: value=55 unit=km/h
